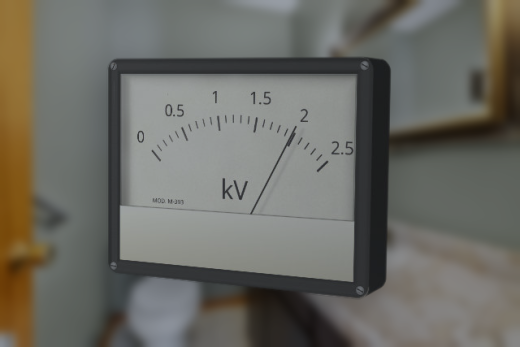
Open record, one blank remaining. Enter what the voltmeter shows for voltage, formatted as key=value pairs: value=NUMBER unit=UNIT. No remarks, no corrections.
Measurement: value=2 unit=kV
